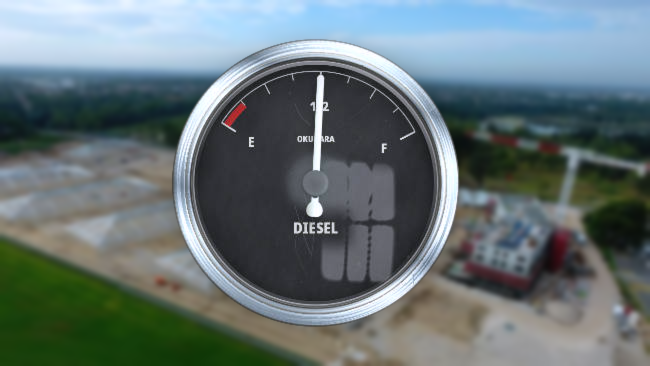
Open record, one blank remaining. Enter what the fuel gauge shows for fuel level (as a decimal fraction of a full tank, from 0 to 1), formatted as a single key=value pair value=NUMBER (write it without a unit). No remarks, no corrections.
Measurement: value=0.5
